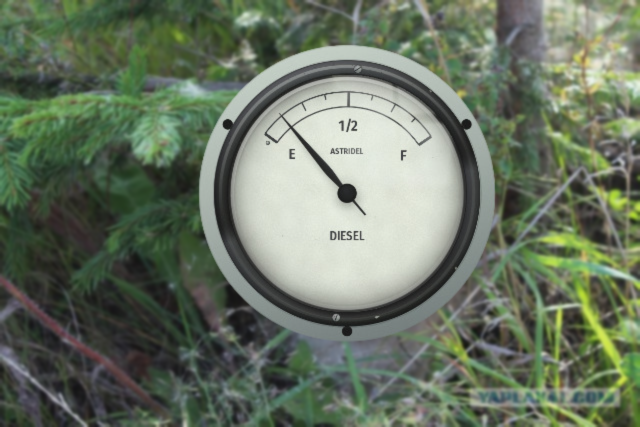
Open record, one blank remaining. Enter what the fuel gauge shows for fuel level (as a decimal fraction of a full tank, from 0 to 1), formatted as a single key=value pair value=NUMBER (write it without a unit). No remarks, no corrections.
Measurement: value=0.125
